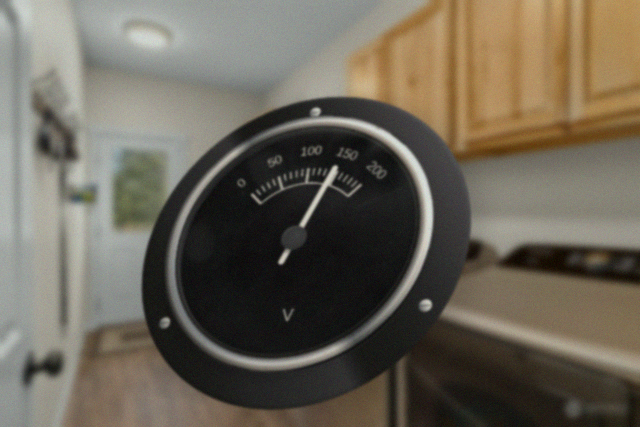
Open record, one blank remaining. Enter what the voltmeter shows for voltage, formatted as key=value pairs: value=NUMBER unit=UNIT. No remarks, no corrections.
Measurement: value=150 unit=V
